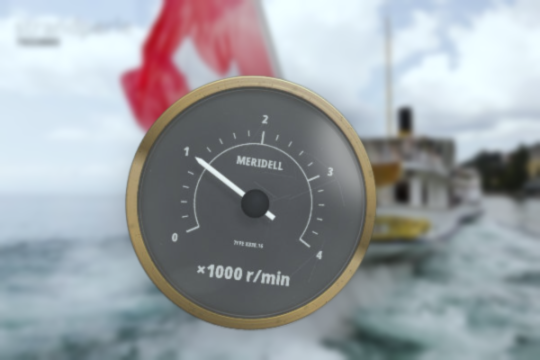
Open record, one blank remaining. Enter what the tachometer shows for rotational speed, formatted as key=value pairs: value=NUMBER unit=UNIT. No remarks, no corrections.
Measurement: value=1000 unit=rpm
